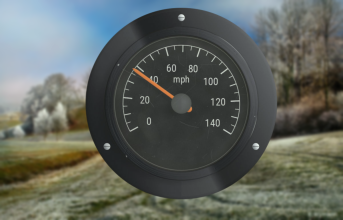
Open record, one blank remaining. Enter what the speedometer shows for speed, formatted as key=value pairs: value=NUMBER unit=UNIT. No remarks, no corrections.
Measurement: value=37.5 unit=mph
